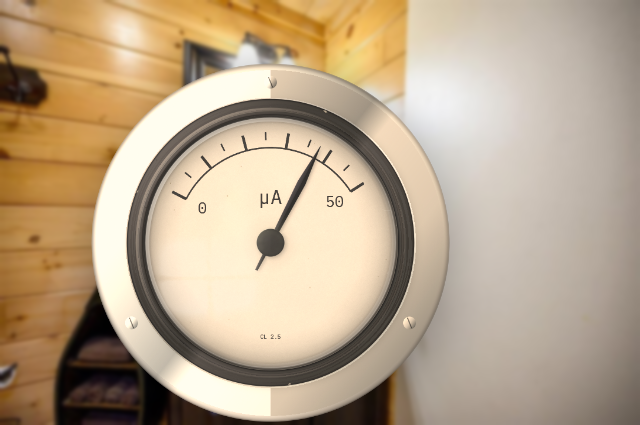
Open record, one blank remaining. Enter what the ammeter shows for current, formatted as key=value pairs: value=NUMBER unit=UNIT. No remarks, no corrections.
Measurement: value=37.5 unit=µA
